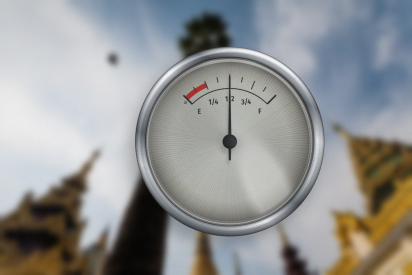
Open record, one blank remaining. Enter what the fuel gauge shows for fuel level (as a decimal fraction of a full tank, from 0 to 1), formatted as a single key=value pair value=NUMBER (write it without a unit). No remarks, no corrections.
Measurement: value=0.5
